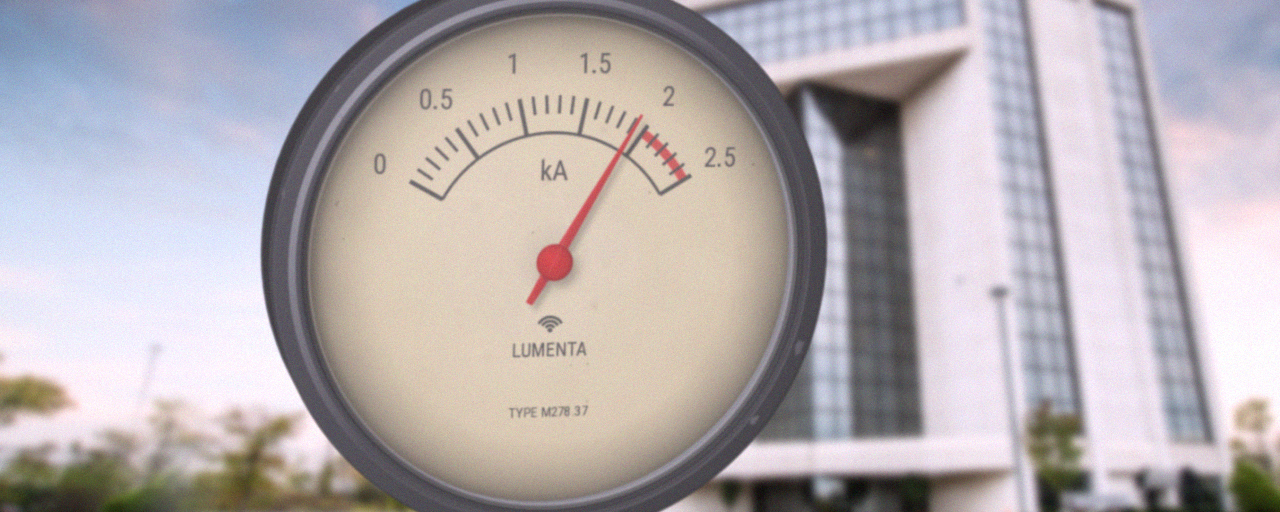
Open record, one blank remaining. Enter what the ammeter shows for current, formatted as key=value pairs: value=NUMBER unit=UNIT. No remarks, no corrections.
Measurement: value=1.9 unit=kA
